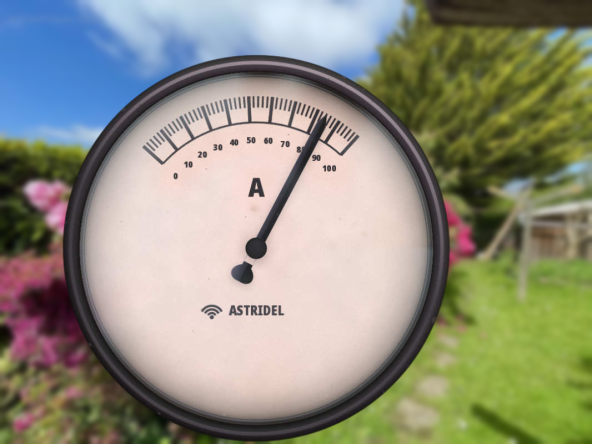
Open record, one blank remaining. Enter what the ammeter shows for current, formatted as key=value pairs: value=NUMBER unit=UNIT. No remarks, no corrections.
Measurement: value=84 unit=A
